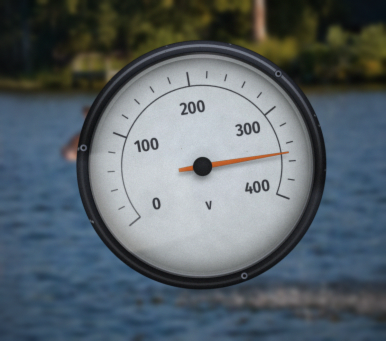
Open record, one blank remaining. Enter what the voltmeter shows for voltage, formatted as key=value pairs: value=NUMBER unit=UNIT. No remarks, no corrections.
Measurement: value=350 unit=V
